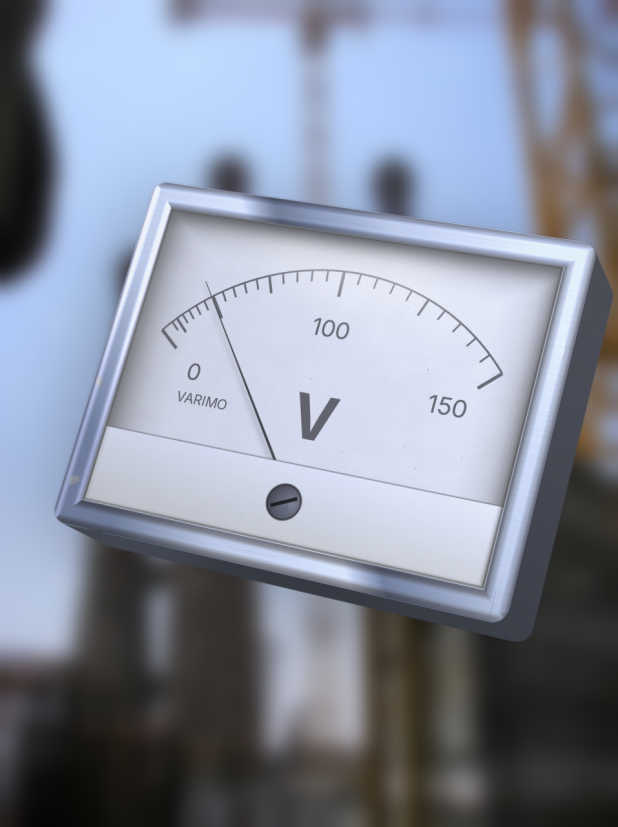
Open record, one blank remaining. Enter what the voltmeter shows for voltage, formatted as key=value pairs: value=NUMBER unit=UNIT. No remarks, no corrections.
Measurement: value=50 unit=V
